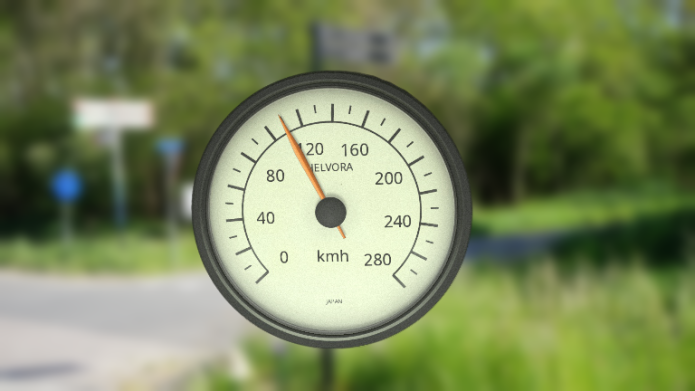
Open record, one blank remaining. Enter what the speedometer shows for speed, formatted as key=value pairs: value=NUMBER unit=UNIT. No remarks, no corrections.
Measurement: value=110 unit=km/h
